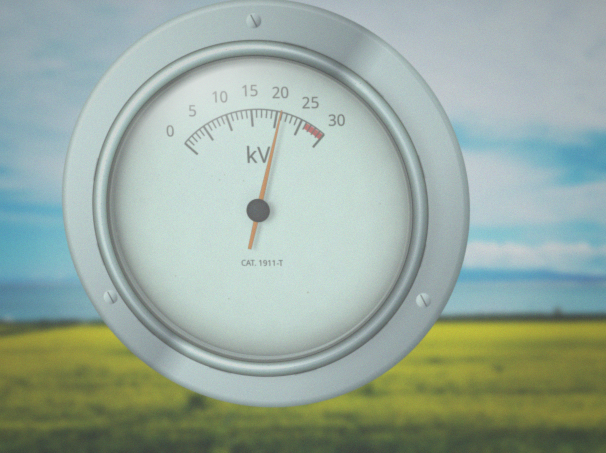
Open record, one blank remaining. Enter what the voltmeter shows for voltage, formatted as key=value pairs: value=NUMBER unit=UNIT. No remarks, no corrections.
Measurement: value=21 unit=kV
